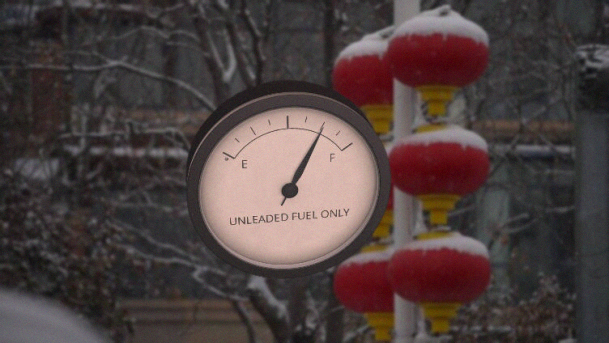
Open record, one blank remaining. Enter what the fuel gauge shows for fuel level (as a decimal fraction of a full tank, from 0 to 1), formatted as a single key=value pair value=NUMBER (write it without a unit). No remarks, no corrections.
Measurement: value=0.75
